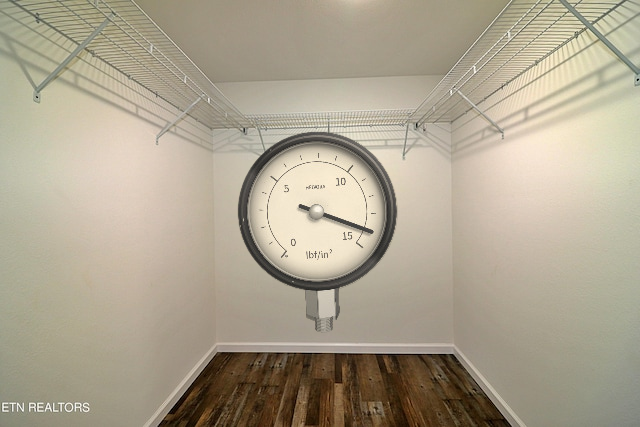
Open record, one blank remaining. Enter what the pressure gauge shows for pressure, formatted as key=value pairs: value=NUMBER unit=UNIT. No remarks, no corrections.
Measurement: value=14 unit=psi
